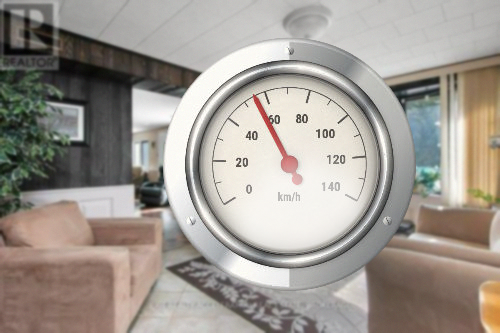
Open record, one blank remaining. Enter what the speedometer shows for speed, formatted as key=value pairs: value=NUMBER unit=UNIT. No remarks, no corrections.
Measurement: value=55 unit=km/h
